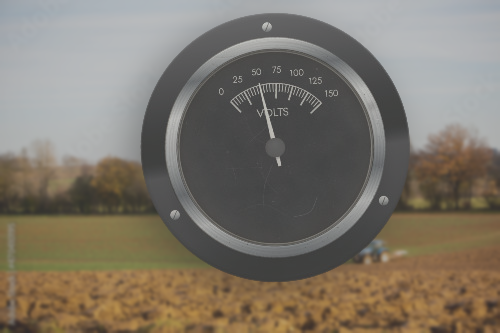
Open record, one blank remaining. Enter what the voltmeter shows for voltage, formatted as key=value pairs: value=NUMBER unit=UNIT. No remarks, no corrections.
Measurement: value=50 unit=V
